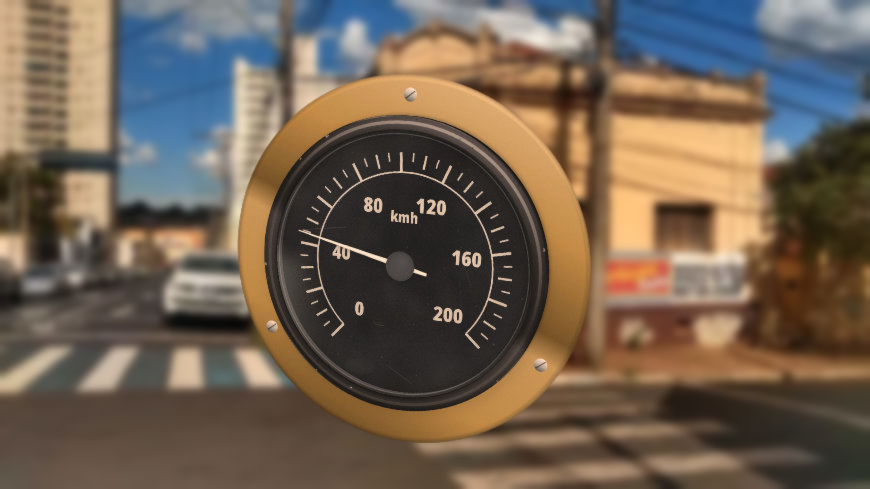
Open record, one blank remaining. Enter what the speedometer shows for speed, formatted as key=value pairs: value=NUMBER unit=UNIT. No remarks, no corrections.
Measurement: value=45 unit=km/h
